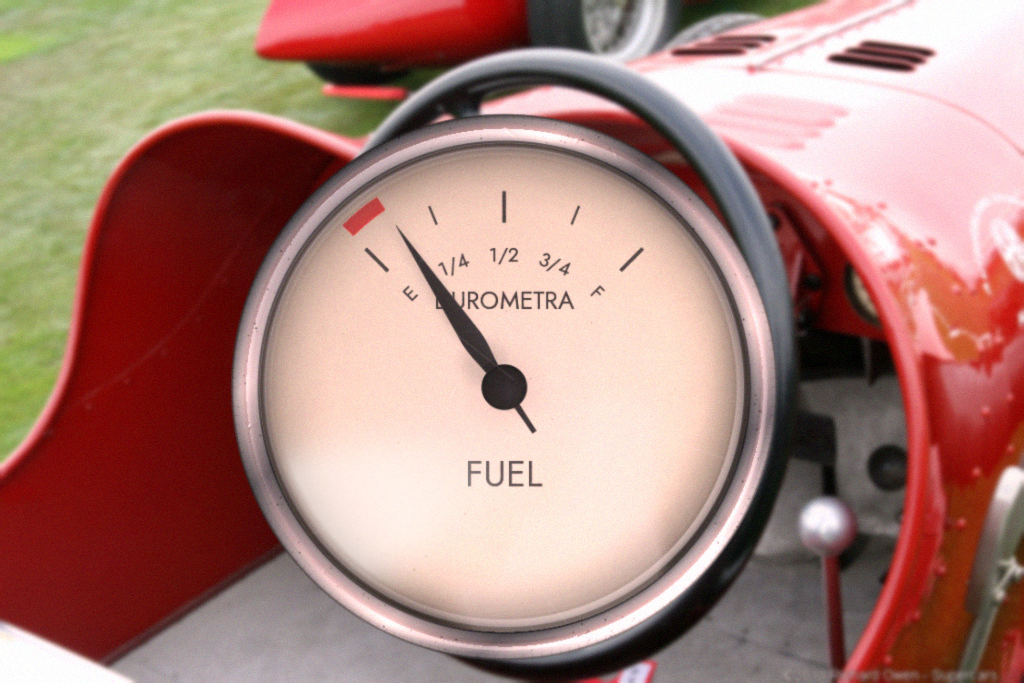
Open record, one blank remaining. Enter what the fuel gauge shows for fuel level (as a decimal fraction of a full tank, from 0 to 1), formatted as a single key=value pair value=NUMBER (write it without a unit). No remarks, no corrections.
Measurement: value=0.125
